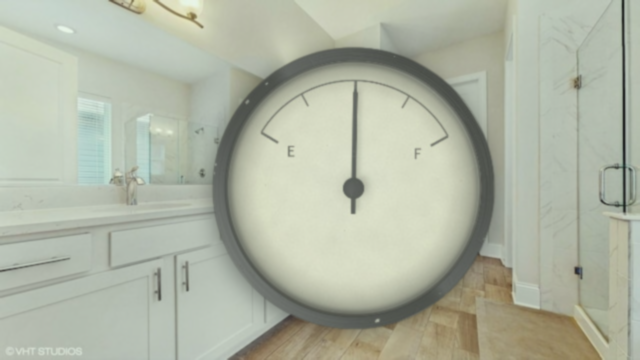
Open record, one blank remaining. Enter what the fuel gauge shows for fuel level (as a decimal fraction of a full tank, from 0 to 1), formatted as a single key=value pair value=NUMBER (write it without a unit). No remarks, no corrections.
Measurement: value=0.5
